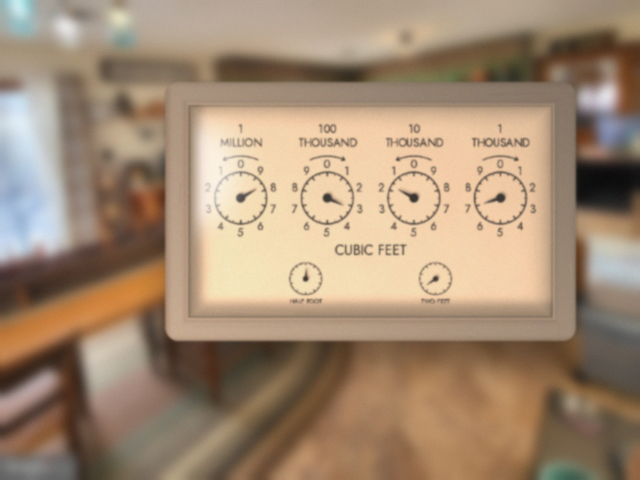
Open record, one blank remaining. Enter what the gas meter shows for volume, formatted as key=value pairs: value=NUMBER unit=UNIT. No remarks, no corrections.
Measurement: value=831700 unit=ft³
